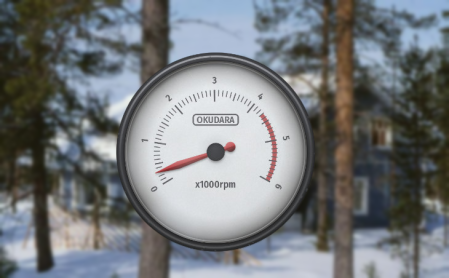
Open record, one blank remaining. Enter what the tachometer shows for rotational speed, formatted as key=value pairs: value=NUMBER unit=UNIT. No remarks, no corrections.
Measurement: value=300 unit=rpm
